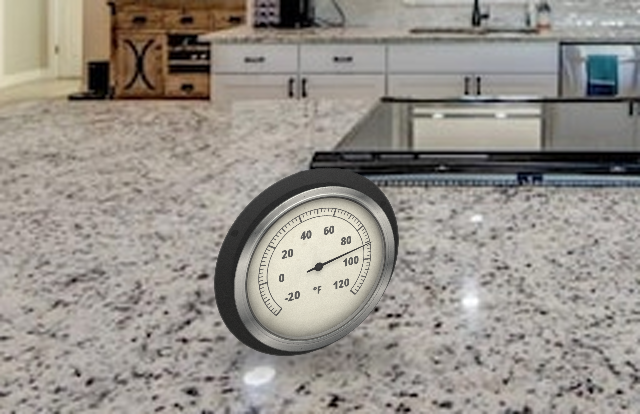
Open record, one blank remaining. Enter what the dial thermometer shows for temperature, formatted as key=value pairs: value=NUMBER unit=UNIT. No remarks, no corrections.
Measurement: value=90 unit=°F
